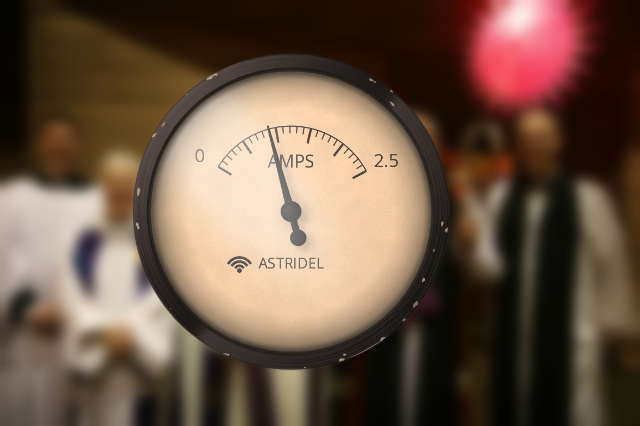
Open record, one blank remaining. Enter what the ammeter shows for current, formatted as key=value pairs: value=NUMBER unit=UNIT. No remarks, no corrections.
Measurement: value=0.9 unit=A
